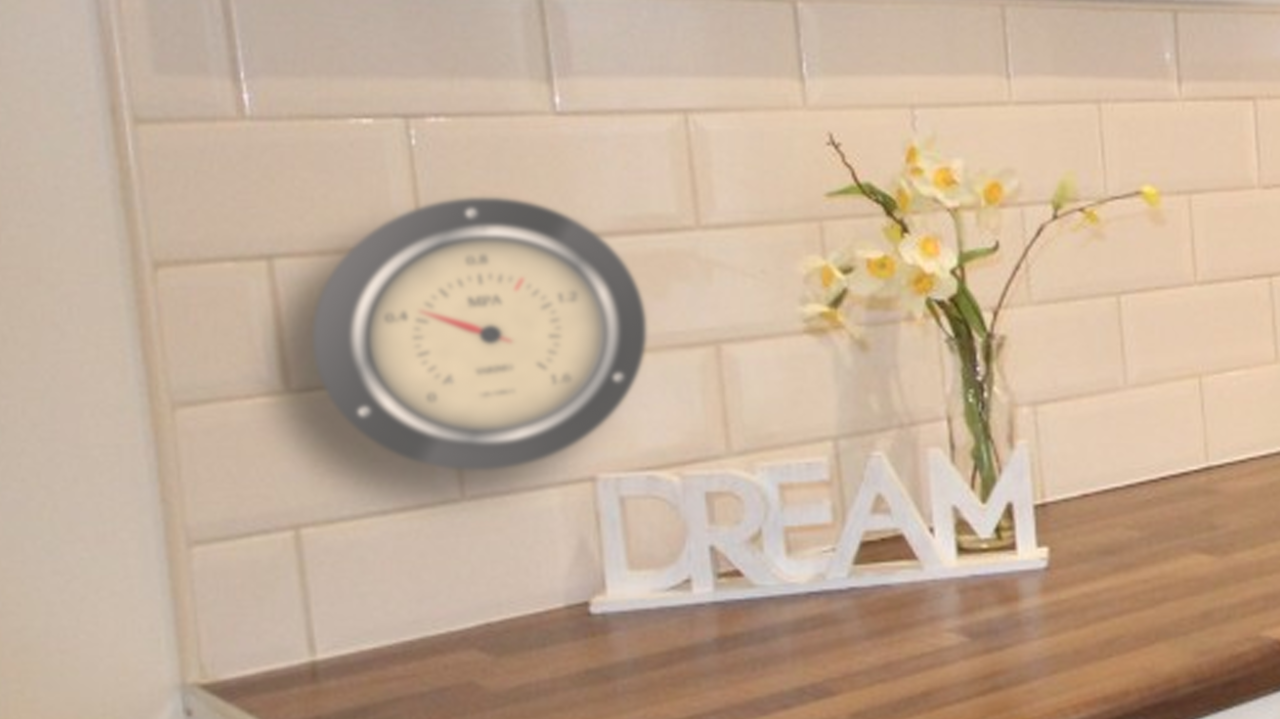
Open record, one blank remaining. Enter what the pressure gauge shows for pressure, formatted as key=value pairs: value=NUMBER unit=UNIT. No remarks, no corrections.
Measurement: value=0.45 unit=MPa
